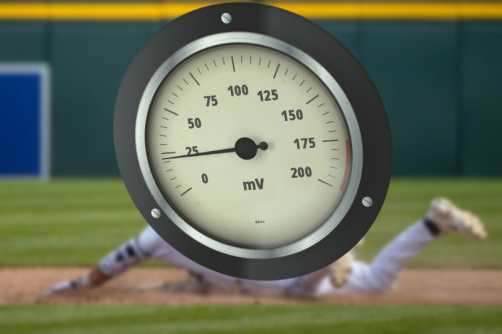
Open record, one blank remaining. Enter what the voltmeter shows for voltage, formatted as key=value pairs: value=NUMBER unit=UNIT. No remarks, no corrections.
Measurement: value=22.5 unit=mV
